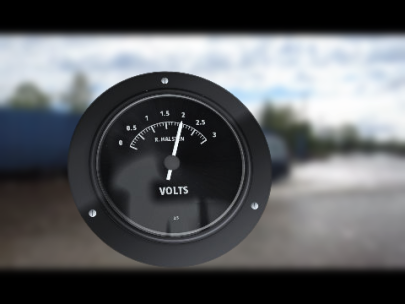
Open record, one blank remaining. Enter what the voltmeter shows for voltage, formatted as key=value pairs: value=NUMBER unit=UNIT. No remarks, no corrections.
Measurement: value=2 unit=V
